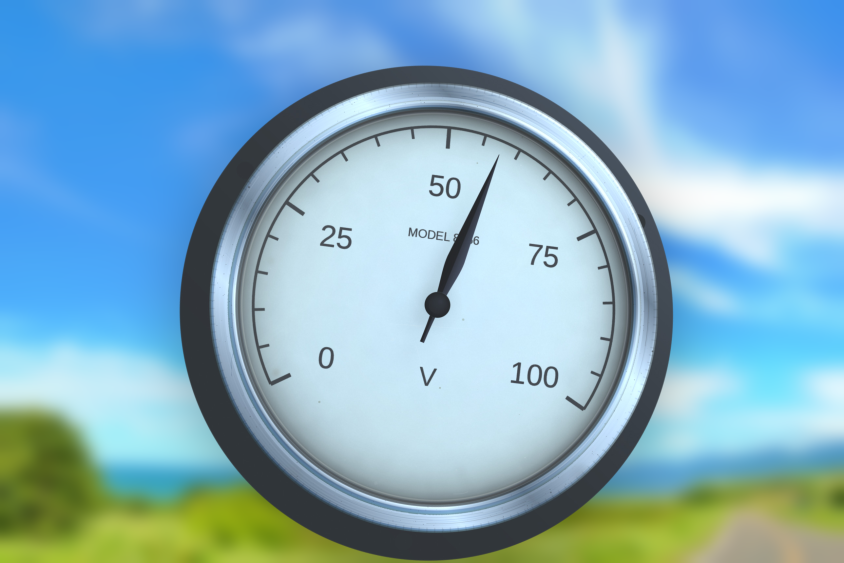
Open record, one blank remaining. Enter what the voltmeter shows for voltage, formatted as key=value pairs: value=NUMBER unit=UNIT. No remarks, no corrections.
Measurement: value=57.5 unit=V
